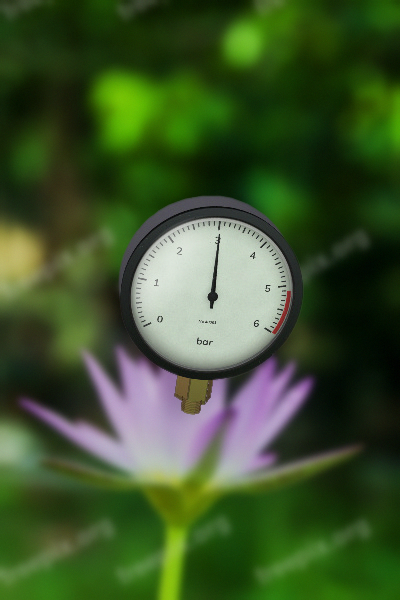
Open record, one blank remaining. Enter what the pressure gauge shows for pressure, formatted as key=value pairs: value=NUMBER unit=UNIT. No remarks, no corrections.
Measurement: value=3 unit=bar
